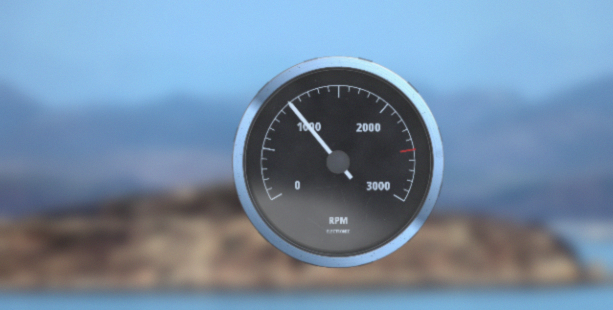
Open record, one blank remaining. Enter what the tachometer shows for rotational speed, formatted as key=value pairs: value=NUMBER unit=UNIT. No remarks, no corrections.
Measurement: value=1000 unit=rpm
